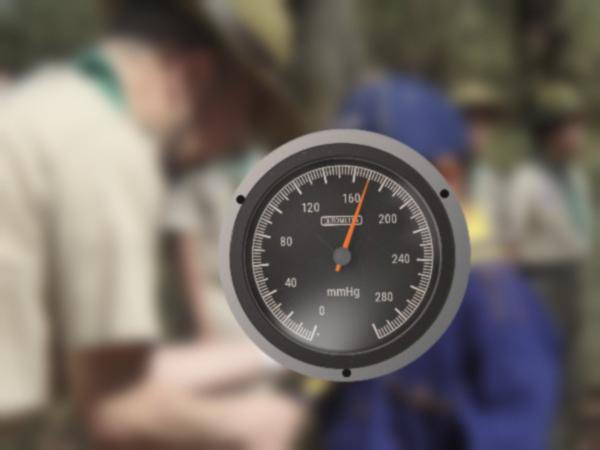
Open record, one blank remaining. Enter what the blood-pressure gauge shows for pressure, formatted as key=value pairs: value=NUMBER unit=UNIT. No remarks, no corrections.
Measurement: value=170 unit=mmHg
